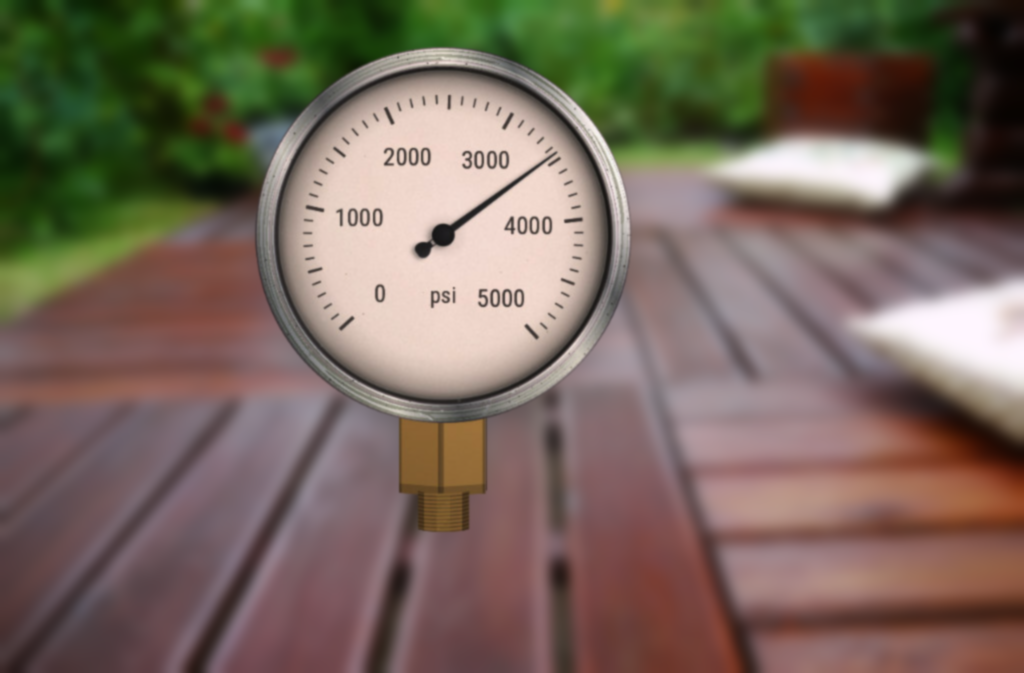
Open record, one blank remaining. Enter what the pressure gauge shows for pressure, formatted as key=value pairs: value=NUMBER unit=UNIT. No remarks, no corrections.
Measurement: value=3450 unit=psi
